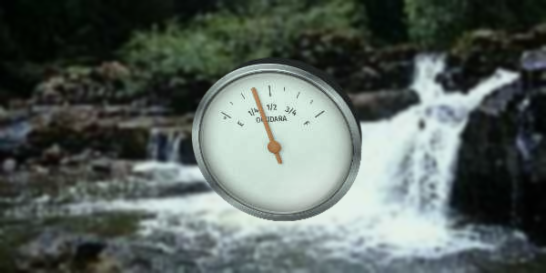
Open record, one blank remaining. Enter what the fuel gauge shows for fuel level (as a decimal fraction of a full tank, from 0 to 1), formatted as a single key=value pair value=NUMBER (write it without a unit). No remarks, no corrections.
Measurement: value=0.375
